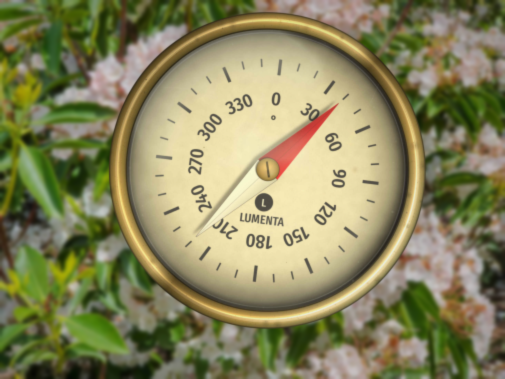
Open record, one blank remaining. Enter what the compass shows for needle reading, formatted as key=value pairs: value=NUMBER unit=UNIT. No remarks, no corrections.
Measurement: value=40 unit=°
